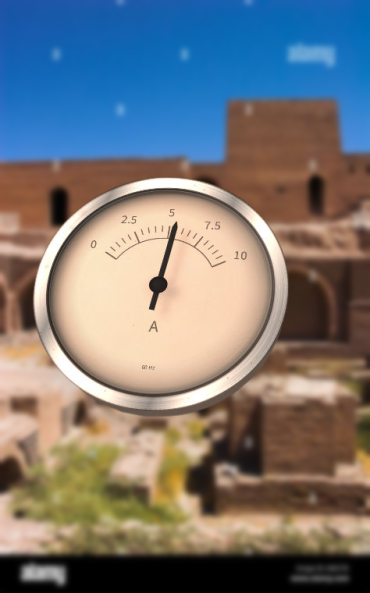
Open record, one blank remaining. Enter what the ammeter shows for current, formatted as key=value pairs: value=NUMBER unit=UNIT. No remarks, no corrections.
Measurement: value=5.5 unit=A
